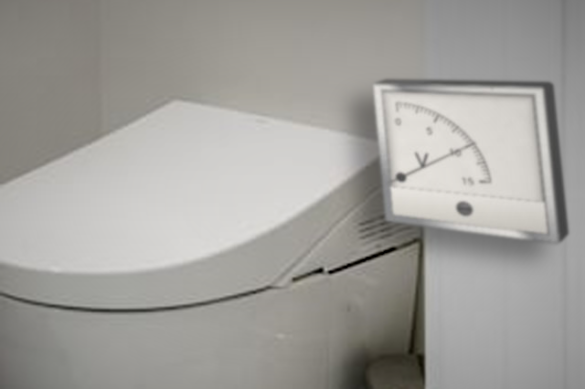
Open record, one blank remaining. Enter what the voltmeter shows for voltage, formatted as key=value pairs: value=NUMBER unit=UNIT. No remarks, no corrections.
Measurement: value=10 unit=V
